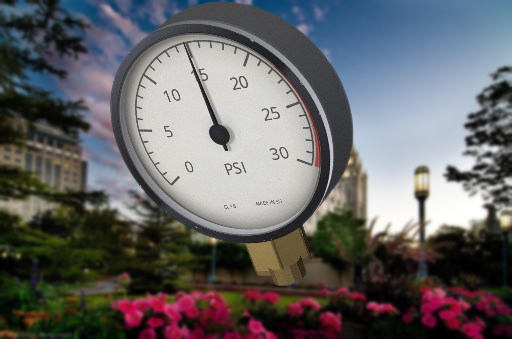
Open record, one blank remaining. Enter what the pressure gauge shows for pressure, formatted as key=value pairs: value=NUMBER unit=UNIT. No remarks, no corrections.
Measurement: value=15 unit=psi
